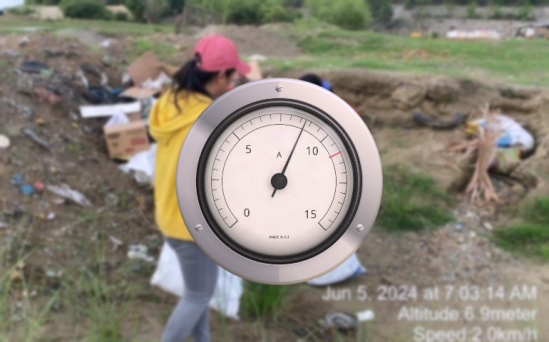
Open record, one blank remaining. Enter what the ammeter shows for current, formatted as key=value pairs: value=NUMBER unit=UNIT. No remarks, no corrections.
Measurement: value=8.75 unit=A
